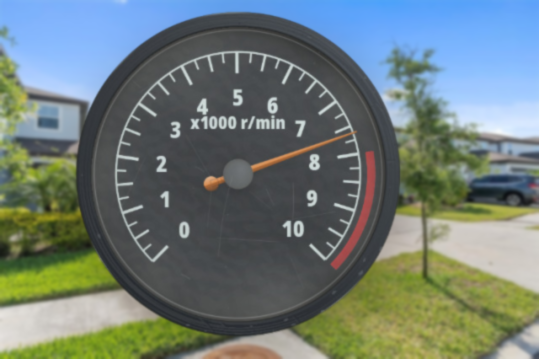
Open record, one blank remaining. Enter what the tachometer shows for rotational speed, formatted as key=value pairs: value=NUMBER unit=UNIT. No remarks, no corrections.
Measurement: value=7625 unit=rpm
